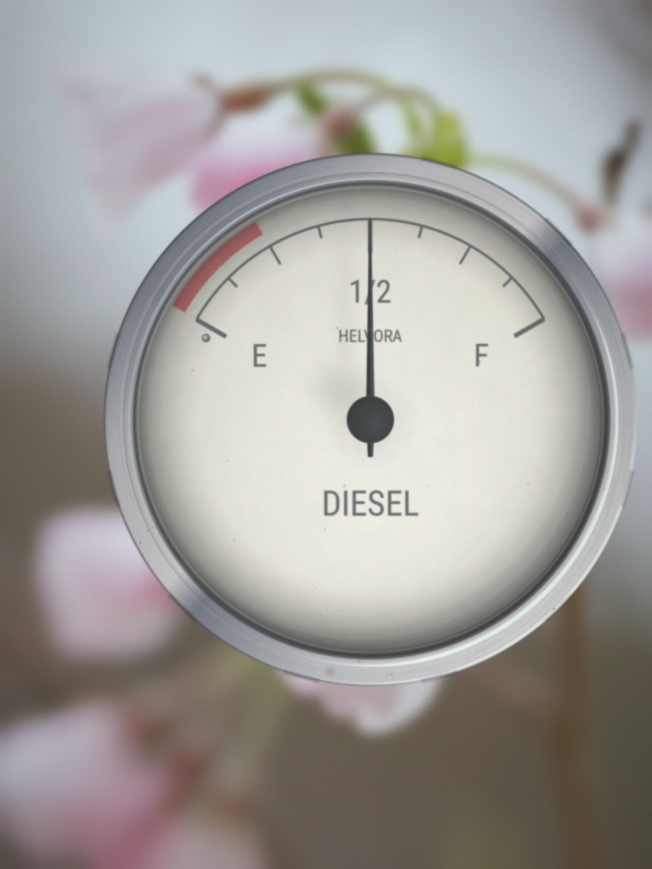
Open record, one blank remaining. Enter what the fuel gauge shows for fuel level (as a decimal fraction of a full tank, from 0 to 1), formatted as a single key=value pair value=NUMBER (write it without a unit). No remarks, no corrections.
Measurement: value=0.5
